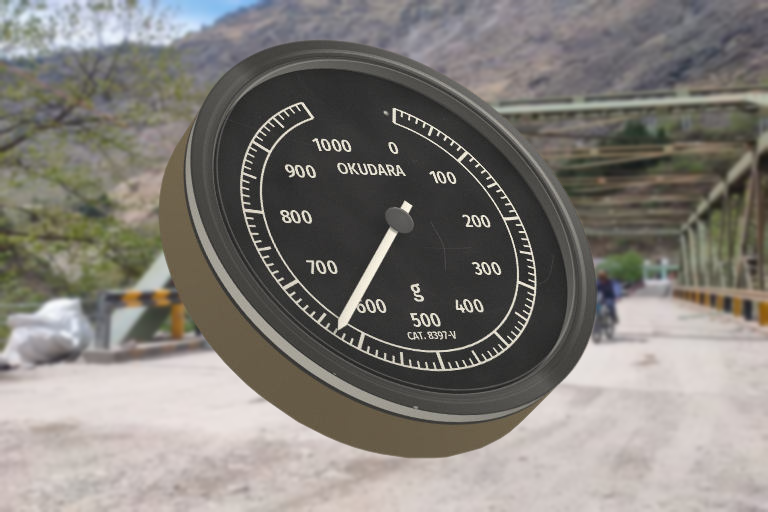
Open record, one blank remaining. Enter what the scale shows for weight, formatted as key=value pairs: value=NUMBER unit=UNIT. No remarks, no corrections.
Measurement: value=630 unit=g
